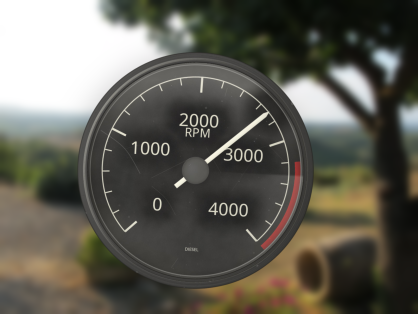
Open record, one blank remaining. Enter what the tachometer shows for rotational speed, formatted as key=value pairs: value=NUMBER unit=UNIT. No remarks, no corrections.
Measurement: value=2700 unit=rpm
